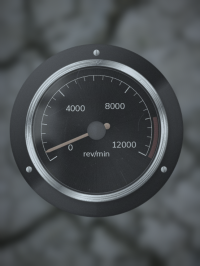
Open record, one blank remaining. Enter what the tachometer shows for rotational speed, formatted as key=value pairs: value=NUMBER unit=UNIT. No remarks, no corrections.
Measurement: value=500 unit=rpm
